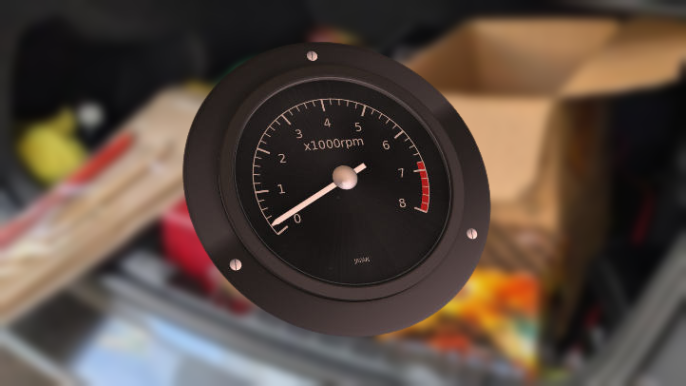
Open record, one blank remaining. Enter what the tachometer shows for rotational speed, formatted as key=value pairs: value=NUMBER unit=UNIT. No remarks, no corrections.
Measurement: value=200 unit=rpm
